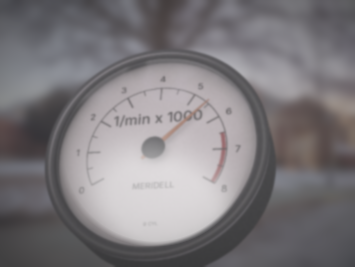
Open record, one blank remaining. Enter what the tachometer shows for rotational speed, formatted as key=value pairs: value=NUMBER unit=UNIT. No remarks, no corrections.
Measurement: value=5500 unit=rpm
